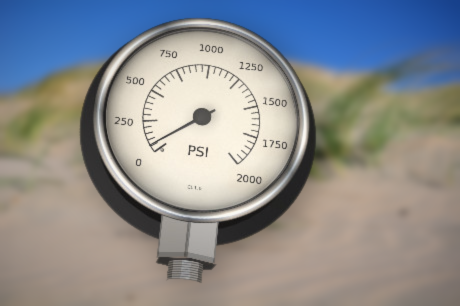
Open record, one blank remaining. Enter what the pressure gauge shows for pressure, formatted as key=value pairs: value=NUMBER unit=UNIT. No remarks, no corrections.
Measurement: value=50 unit=psi
